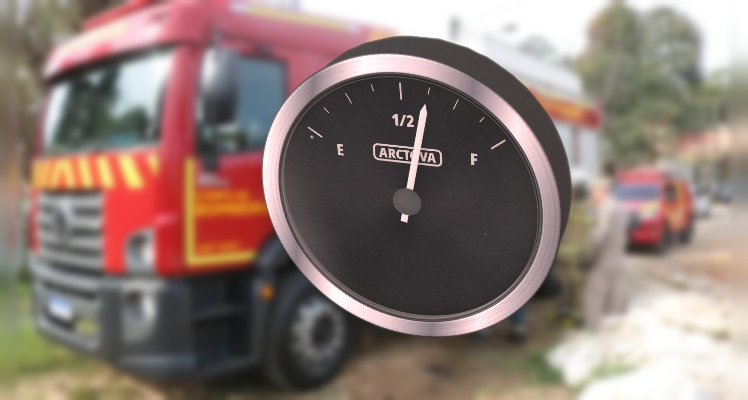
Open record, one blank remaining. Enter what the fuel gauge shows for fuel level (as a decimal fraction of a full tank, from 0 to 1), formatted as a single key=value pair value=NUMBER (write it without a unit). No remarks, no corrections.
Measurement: value=0.625
